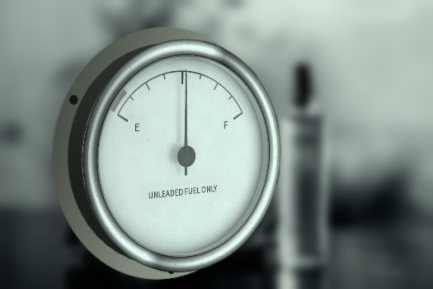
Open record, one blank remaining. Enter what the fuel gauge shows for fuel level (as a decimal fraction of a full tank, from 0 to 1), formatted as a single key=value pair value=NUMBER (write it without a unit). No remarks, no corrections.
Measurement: value=0.5
